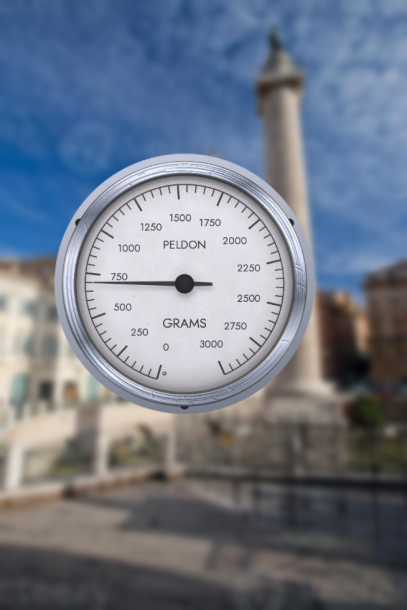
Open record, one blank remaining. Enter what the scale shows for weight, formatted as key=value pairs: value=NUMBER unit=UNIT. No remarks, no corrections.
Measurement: value=700 unit=g
